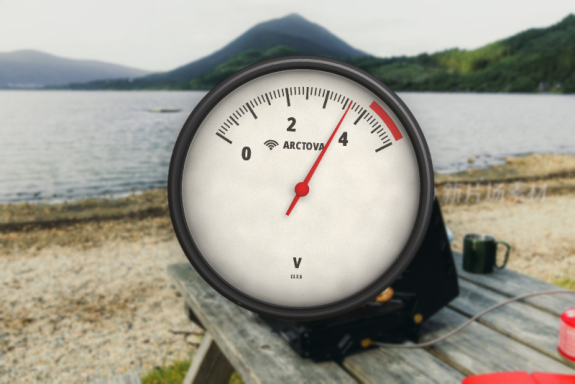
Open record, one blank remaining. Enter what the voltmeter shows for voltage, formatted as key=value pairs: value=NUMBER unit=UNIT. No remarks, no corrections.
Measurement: value=3.6 unit=V
